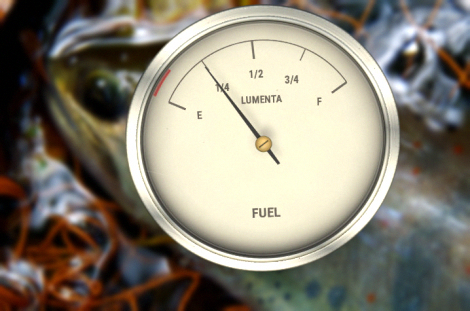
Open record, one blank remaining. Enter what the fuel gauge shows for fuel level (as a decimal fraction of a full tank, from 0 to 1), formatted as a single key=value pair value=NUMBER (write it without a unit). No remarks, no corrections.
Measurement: value=0.25
